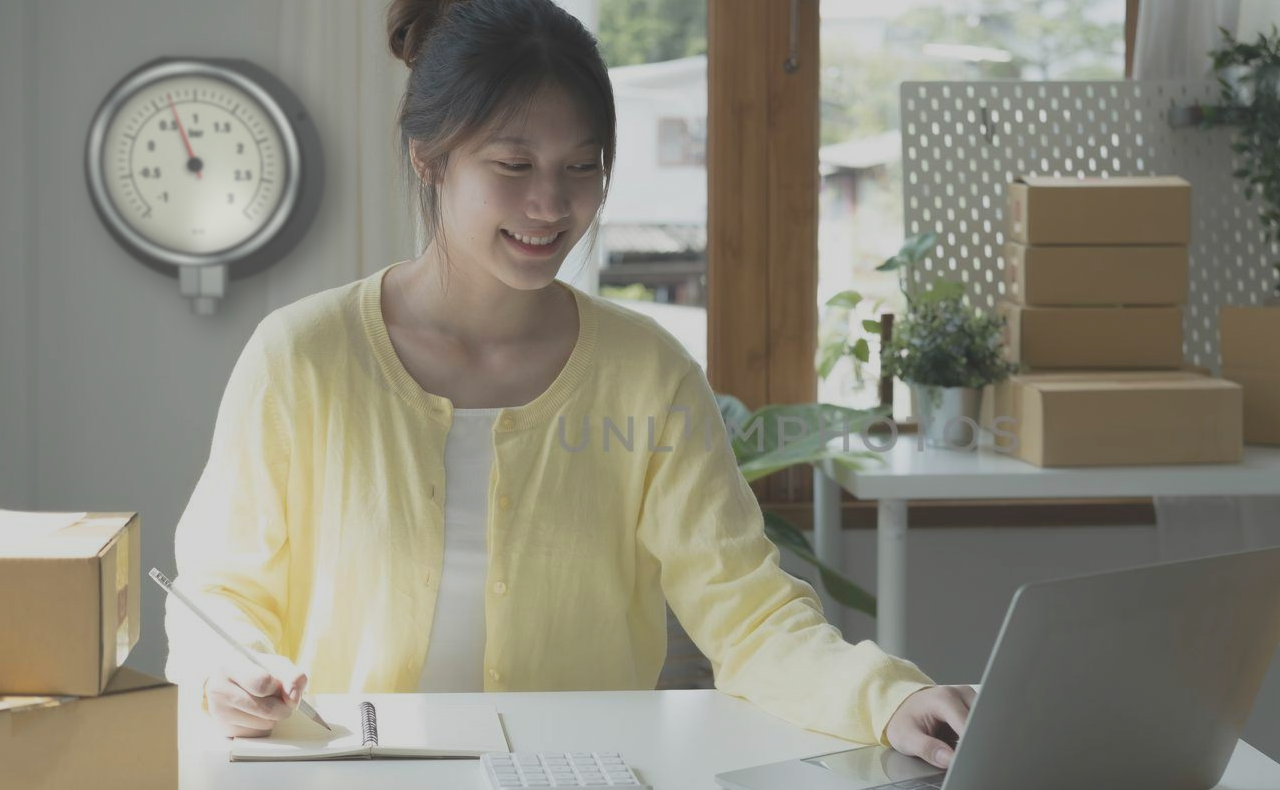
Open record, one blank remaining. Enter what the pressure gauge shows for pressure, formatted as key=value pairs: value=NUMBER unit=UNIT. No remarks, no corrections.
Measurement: value=0.7 unit=bar
